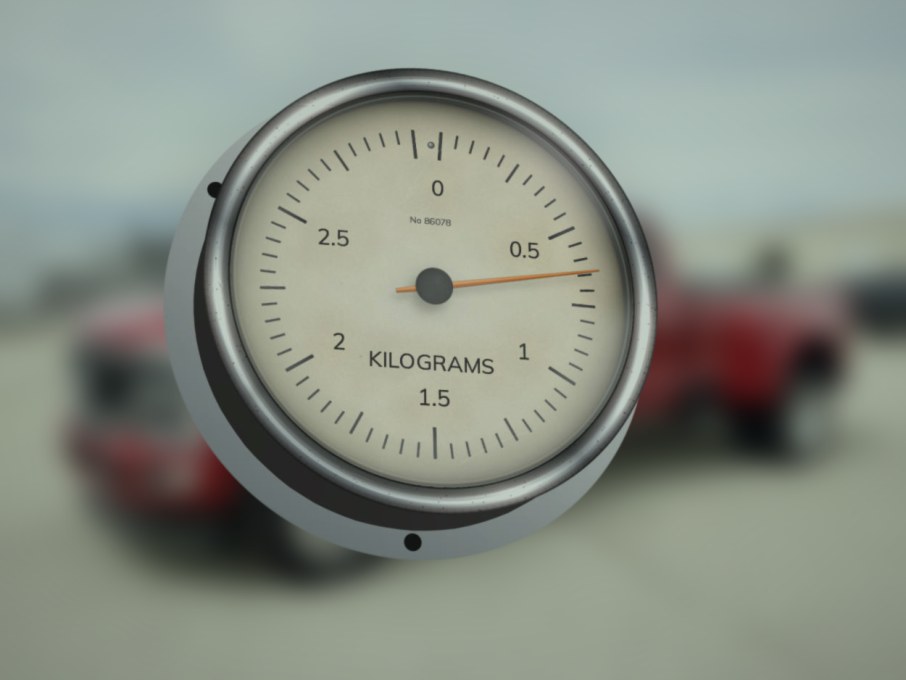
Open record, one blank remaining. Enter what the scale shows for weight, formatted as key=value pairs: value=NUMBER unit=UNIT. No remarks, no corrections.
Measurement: value=0.65 unit=kg
